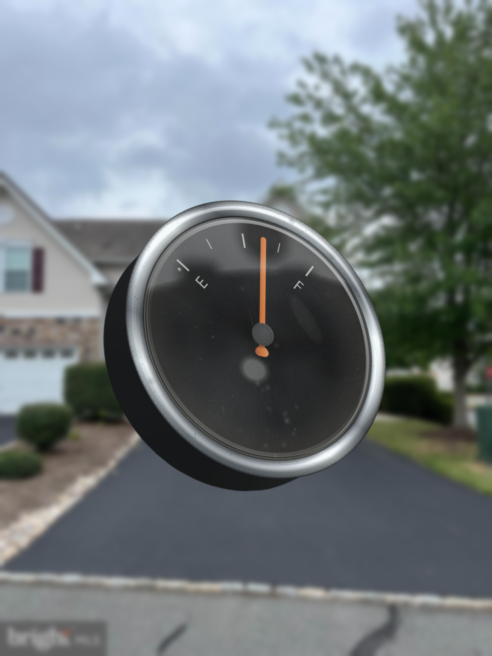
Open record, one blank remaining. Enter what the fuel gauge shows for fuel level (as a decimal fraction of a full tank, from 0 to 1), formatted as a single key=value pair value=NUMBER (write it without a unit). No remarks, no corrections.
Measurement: value=0.625
